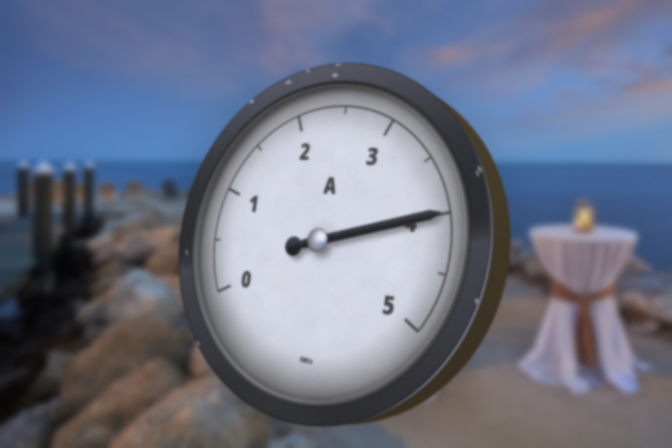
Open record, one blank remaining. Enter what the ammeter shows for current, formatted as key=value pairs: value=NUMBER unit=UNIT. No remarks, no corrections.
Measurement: value=4 unit=A
